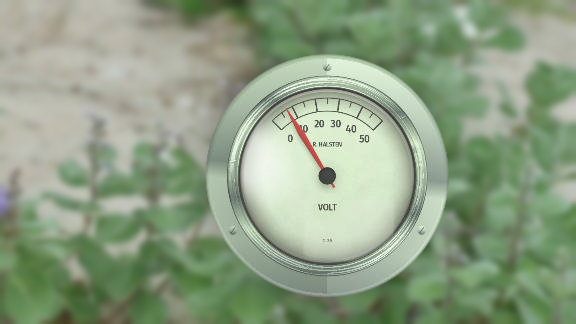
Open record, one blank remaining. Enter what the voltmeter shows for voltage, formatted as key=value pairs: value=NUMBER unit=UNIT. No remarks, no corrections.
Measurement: value=7.5 unit=V
